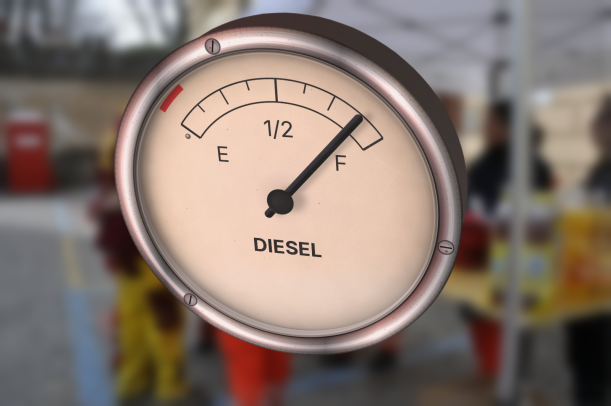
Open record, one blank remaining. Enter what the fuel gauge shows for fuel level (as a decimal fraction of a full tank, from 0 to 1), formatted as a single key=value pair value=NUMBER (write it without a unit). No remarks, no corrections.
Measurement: value=0.875
